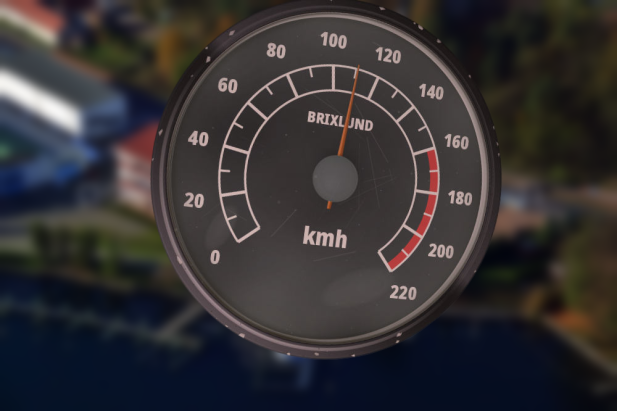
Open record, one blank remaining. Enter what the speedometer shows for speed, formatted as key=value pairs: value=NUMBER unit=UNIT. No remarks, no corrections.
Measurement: value=110 unit=km/h
